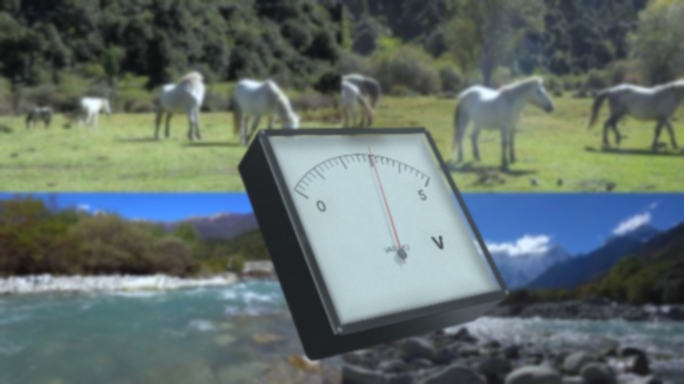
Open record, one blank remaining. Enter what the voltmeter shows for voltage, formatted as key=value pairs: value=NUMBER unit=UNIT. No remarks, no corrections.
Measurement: value=3 unit=V
